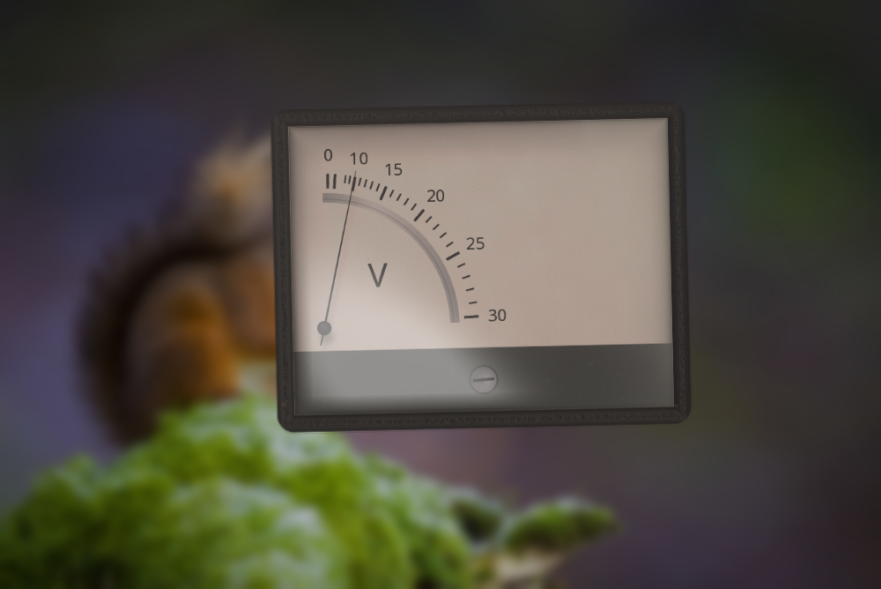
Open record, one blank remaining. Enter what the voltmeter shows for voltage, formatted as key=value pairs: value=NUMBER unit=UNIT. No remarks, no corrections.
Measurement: value=10 unit=V
